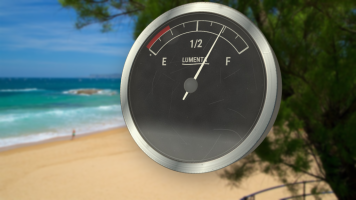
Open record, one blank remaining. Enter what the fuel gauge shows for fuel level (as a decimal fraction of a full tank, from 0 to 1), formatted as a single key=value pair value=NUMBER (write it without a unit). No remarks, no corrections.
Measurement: value=0.75
